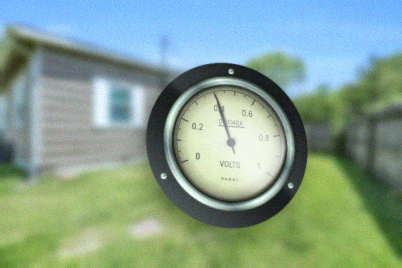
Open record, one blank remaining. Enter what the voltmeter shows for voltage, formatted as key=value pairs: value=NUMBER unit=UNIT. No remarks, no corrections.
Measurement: value=0.4 unit=V
